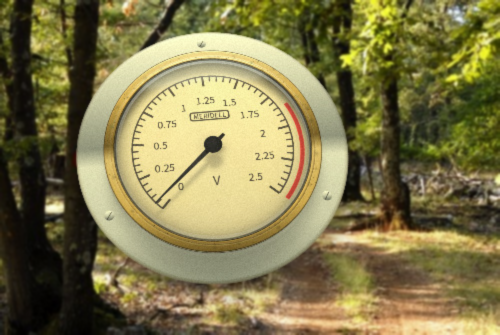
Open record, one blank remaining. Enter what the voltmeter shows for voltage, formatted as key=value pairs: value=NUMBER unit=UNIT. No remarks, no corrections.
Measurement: value=0.05 unit=V
